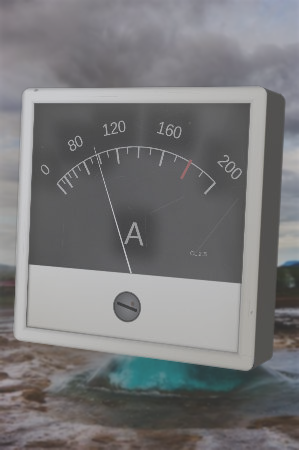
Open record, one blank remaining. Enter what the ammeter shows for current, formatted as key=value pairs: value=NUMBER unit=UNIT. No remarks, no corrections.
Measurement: value=100 unit=A
